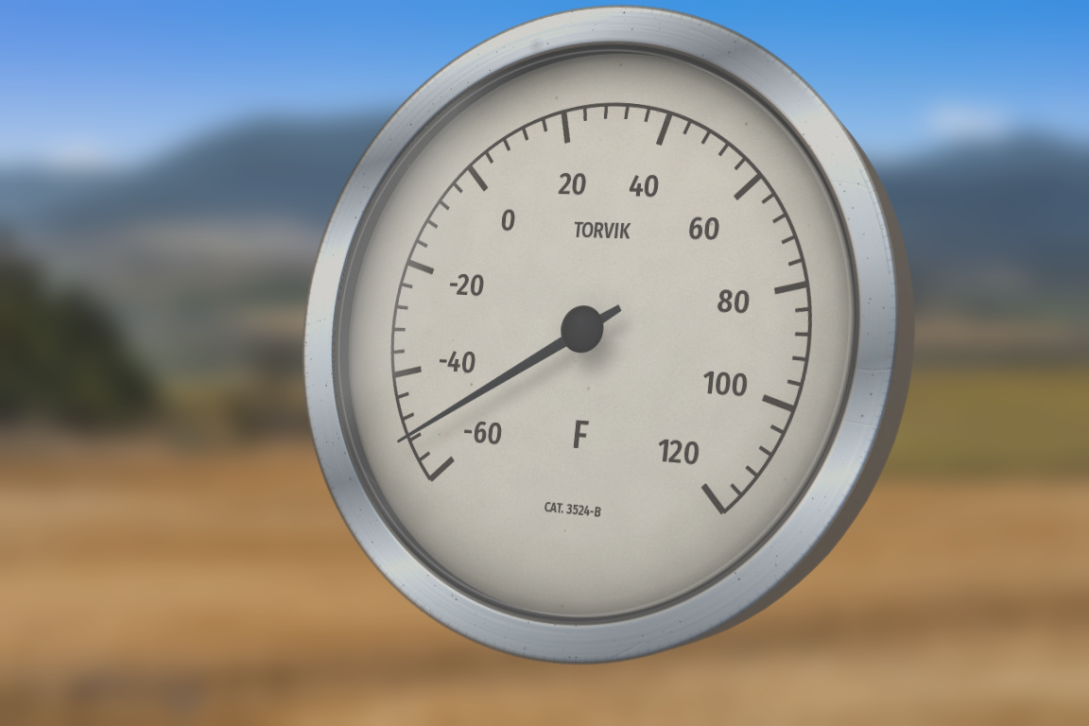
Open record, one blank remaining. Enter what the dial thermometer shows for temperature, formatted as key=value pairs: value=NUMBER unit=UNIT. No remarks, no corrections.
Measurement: value=-52 unit=°F
